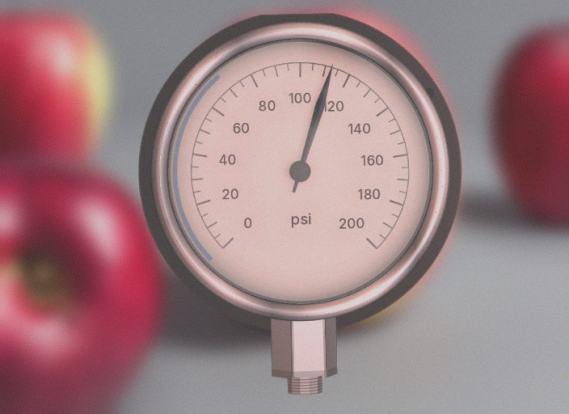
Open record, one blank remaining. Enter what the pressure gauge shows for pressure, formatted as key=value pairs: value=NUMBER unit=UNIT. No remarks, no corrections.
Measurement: value=112.5 unit=psi
